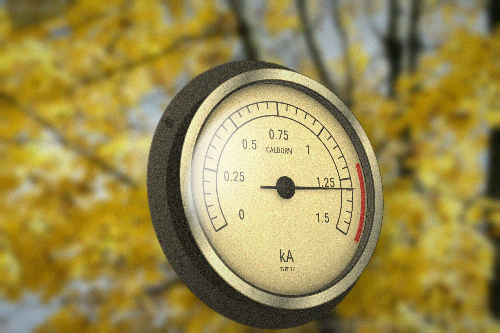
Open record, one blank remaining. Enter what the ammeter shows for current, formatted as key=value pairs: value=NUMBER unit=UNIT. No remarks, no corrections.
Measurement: value=1.3 unit=kA
